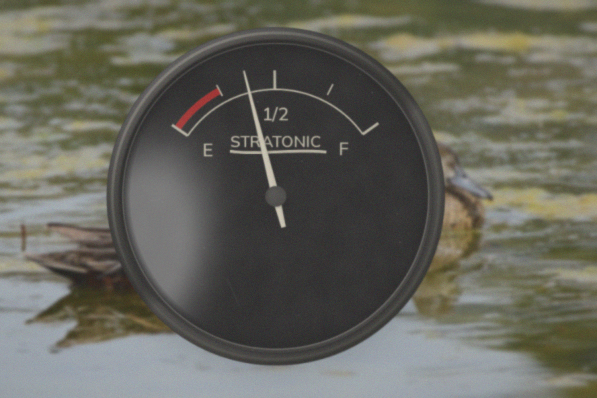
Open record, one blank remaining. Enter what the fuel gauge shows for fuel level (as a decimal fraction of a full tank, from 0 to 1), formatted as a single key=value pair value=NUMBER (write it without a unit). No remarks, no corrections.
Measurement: value=0.375
